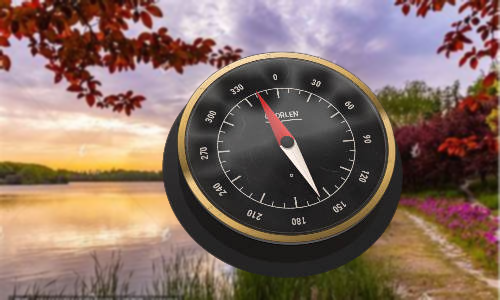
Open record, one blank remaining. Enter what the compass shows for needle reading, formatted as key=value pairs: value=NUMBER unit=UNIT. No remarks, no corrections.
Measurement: value=340 unit=°
